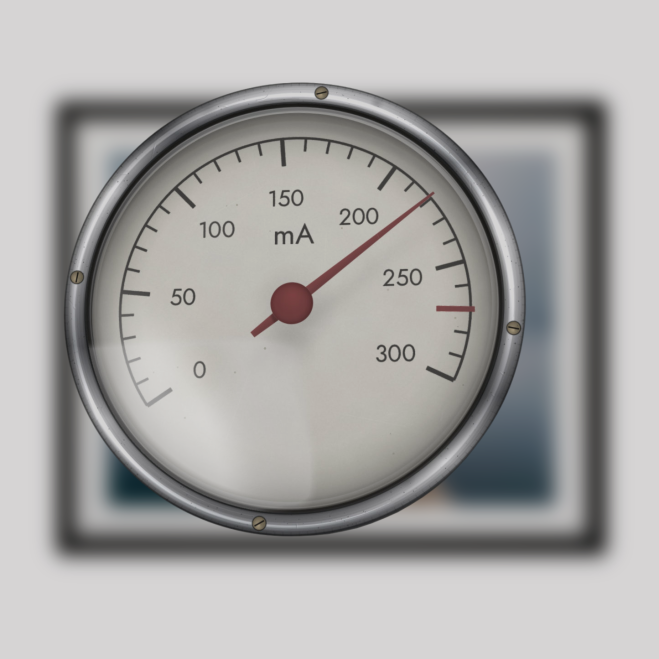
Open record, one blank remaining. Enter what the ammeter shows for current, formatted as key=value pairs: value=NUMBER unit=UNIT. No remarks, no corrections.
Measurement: value=220 unit=mA
